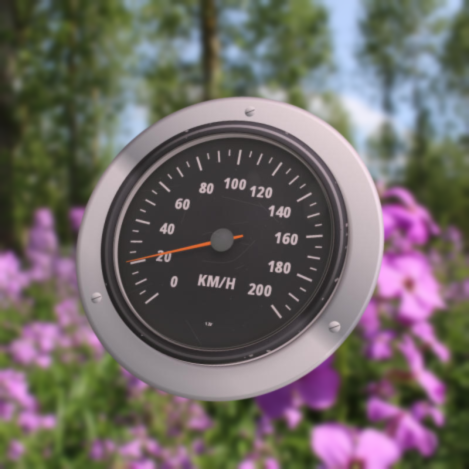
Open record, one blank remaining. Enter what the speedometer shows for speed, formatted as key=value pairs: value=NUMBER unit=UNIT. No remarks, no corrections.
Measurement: value=20 unit=km/h
